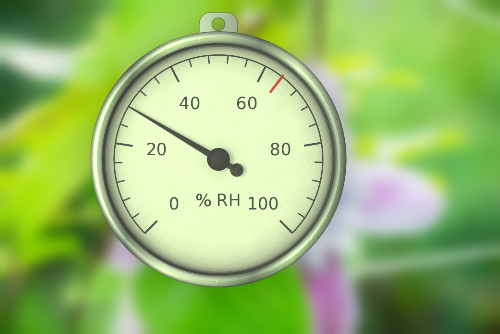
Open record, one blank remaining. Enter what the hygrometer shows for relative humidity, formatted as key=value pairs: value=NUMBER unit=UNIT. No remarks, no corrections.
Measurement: value=28 unit=%
